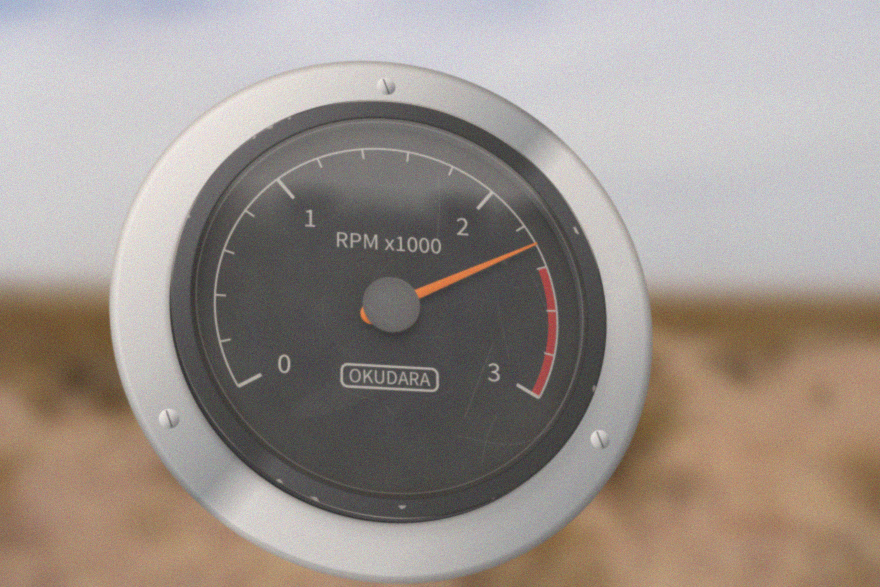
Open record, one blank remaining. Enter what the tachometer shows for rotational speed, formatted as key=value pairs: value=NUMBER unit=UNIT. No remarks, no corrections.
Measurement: value=2300 unit=rpm
